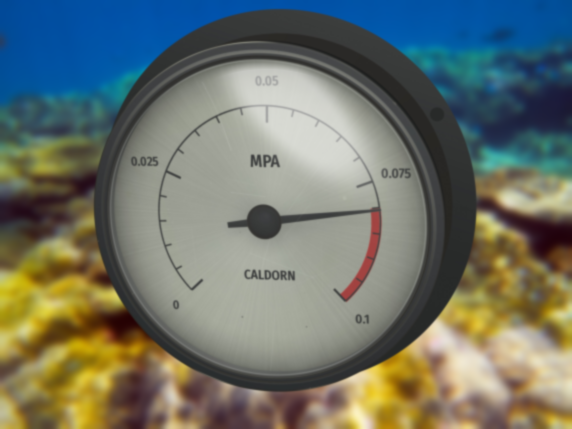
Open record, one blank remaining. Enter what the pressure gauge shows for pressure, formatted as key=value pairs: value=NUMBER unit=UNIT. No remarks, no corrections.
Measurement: value=0.08 unit=MPa
